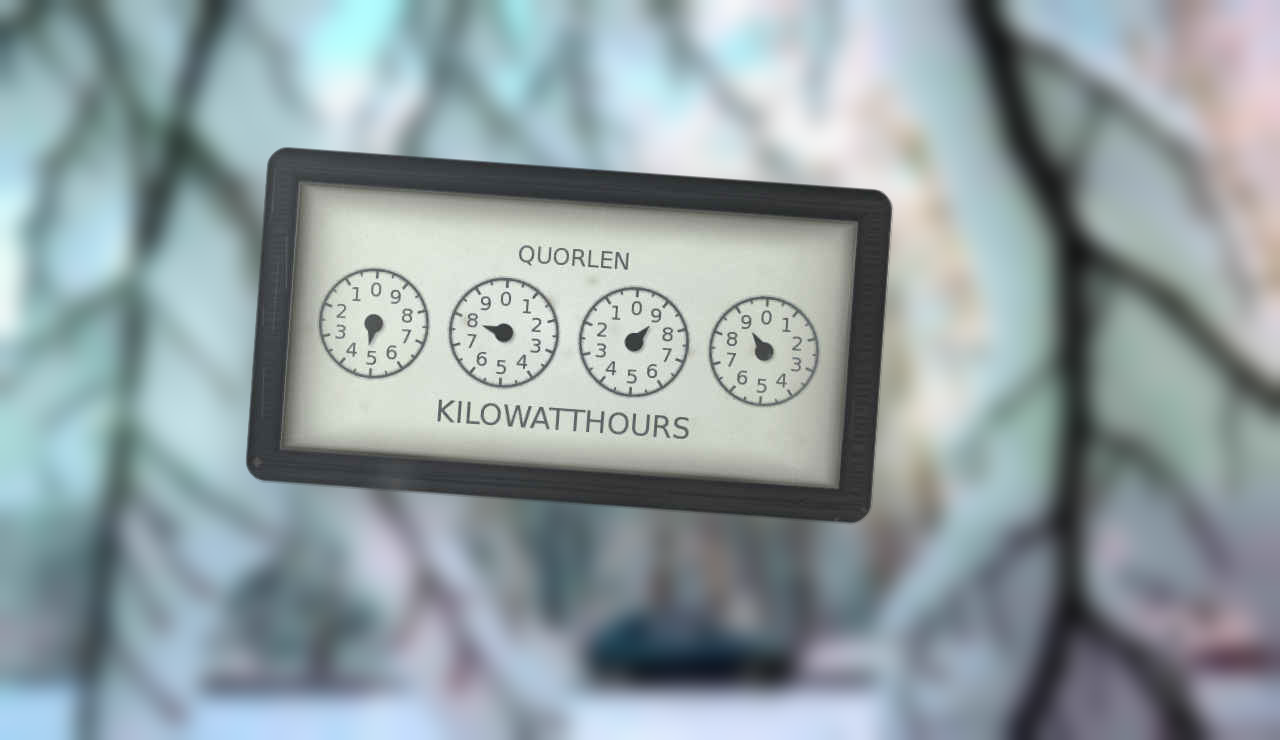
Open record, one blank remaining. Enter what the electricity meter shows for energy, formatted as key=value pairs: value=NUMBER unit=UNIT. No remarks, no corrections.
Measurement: value=4789 unit=kWh
